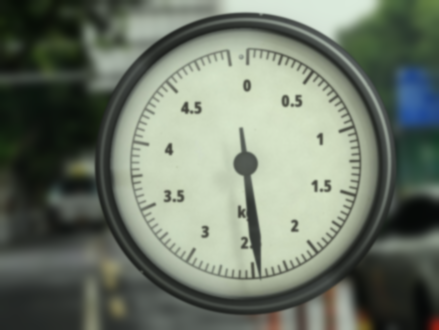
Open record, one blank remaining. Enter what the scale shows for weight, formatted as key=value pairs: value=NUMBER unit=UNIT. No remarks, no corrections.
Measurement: value=2.45 unit=kg
